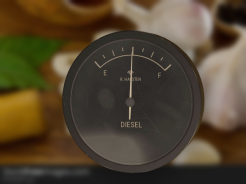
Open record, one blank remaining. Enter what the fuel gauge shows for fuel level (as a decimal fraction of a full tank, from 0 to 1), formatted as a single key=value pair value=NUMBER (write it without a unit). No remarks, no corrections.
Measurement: value=0.5
